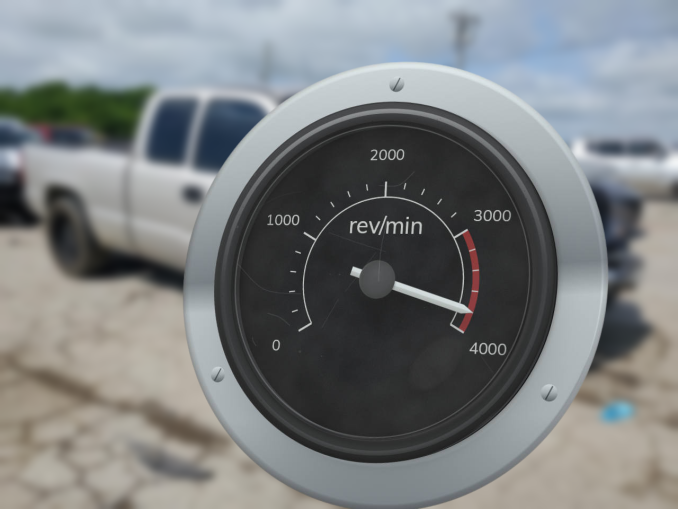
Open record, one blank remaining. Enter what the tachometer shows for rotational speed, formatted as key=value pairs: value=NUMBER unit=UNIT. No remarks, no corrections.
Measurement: value=3800 unit=rpm
